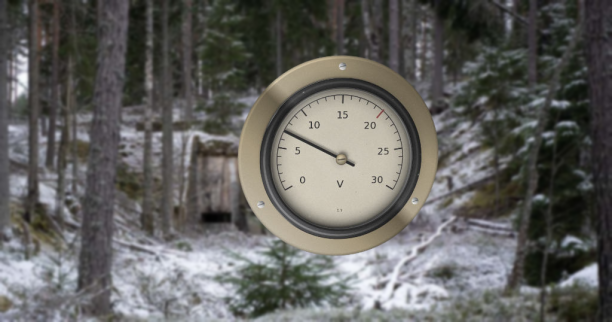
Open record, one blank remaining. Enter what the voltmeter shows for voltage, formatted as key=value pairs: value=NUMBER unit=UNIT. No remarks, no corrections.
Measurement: value=7 unit=V
